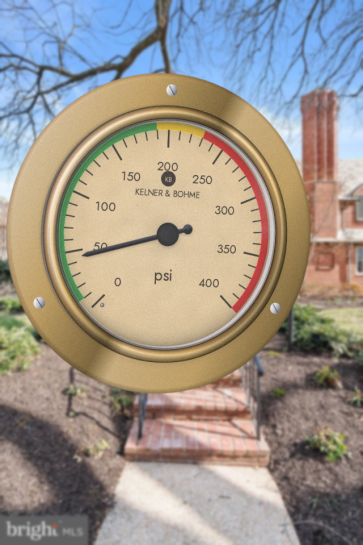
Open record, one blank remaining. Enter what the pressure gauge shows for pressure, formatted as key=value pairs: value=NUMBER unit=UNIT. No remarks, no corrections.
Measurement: value=45 unit=psi
